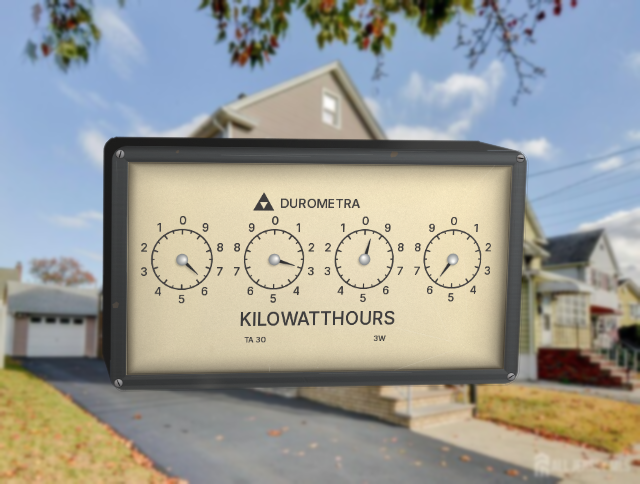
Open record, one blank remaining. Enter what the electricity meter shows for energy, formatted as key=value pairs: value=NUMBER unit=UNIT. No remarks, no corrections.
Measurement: value=6296 unit=kWh
